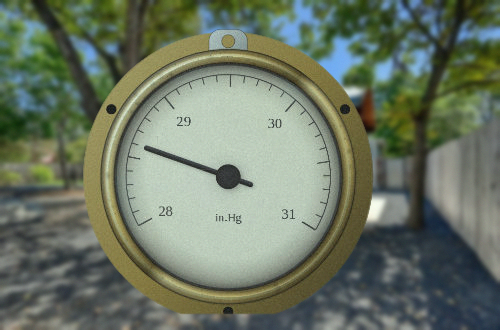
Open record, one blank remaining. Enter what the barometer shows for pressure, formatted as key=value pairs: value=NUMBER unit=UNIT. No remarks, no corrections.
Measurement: value=28.6 unit=inHg
